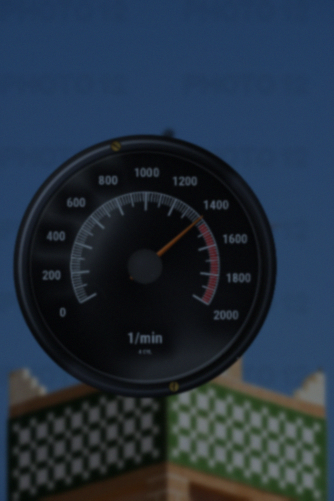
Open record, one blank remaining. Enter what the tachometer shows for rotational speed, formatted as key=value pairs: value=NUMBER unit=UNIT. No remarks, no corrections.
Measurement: value=1400 unit=rpm
